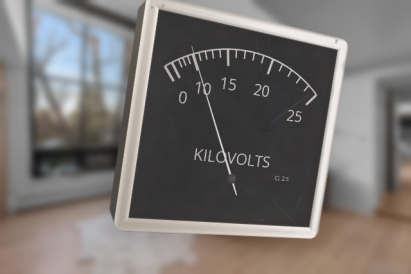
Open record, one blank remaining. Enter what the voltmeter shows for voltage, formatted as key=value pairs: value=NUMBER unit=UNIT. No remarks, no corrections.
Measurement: value=10 unit=kV
